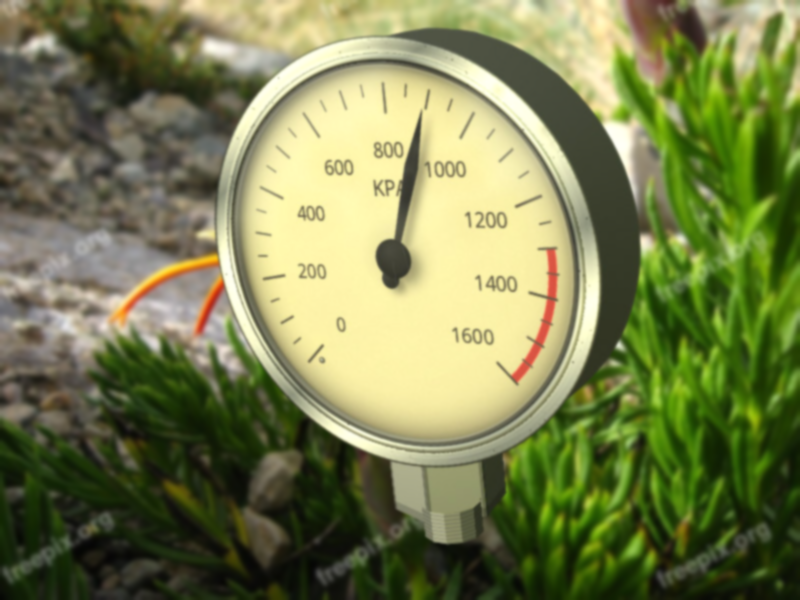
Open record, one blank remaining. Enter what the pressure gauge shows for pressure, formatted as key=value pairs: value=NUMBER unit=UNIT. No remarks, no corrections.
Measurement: value=900 unit=kPa
